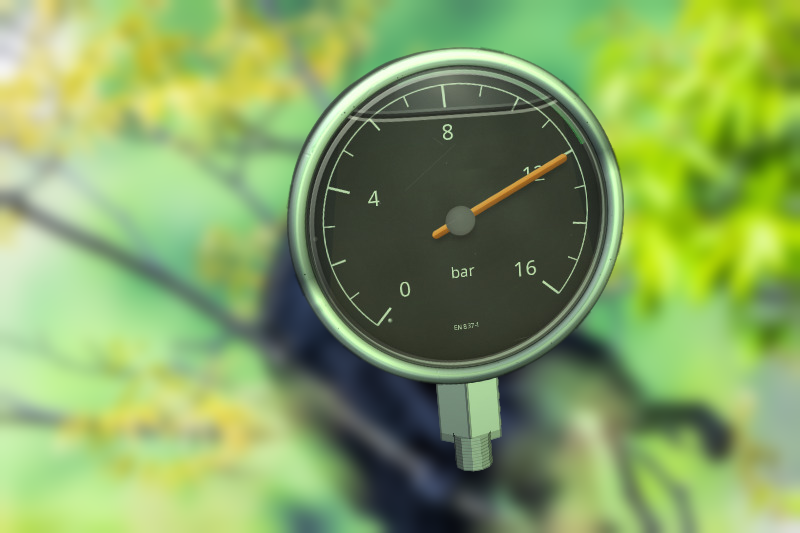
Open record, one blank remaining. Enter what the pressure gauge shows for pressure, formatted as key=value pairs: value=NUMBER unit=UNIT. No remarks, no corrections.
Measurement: value=12 unit=bar
